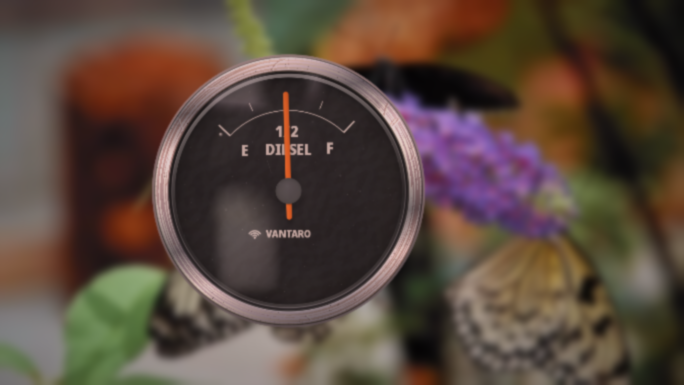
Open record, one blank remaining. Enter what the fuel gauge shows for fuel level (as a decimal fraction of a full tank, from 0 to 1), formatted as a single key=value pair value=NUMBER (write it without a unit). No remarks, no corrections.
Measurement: value=0.5
